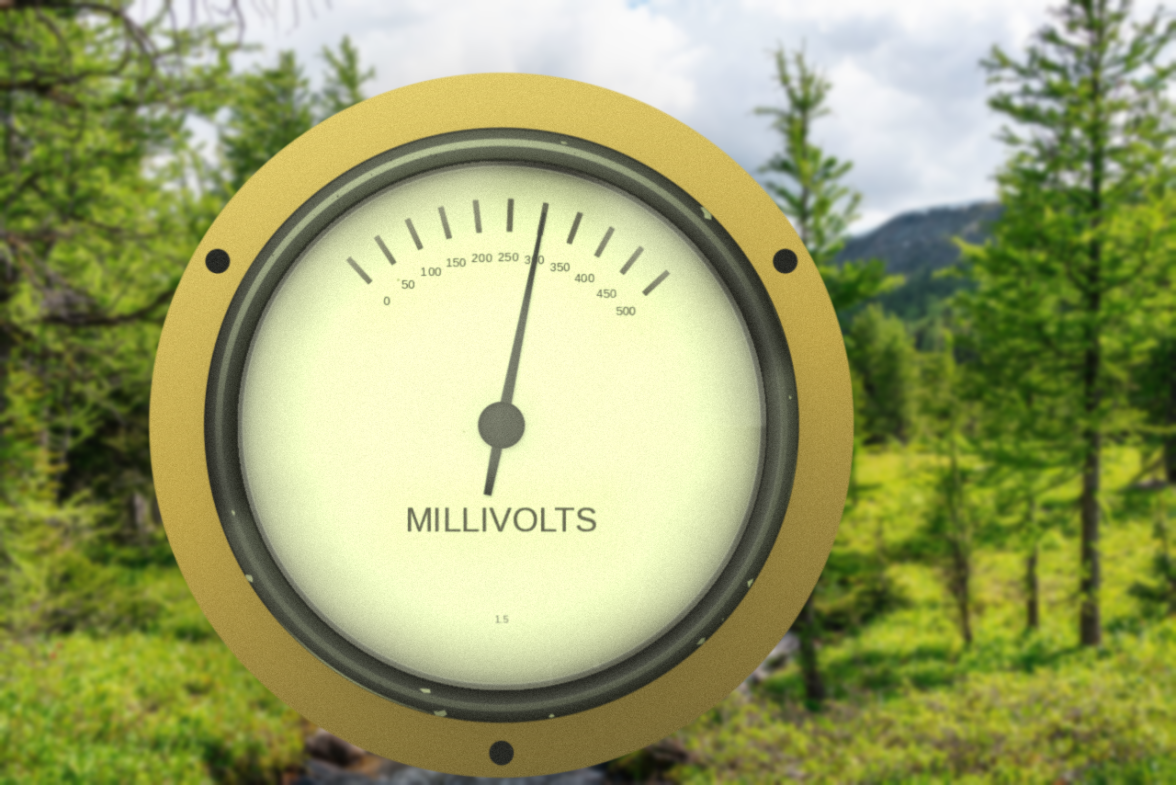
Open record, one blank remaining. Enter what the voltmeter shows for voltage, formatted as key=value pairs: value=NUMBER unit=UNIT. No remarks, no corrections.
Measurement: value=300 unit=mV
